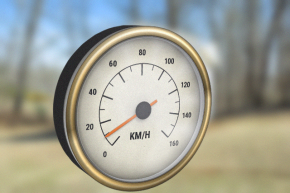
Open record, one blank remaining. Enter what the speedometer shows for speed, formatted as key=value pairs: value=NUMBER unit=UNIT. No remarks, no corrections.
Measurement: value=10 unit=km/h
